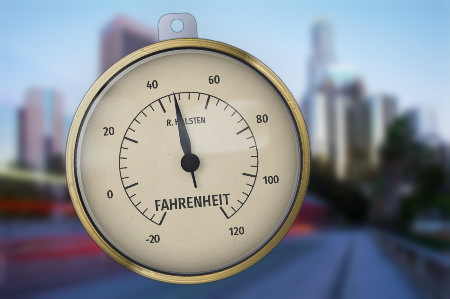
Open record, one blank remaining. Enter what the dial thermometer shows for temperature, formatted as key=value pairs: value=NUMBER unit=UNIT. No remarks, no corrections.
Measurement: value=46 unit=°F
